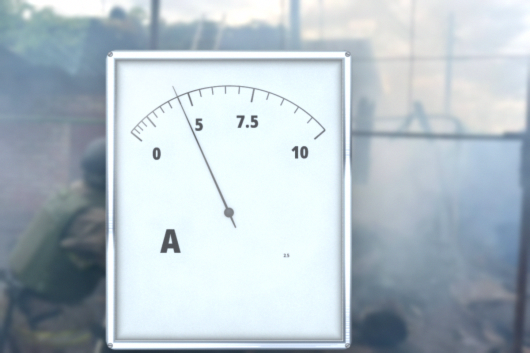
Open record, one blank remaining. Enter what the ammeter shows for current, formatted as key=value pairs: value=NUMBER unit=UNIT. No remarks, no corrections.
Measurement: value=4.5 unit=A
